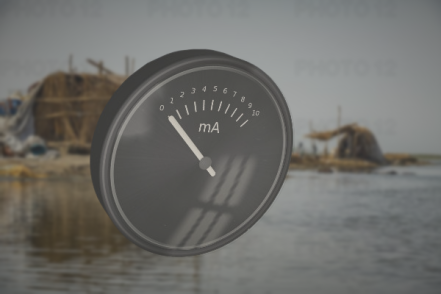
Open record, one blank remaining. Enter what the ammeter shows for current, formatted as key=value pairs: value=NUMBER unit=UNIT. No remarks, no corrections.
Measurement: value=0 unit=mA
